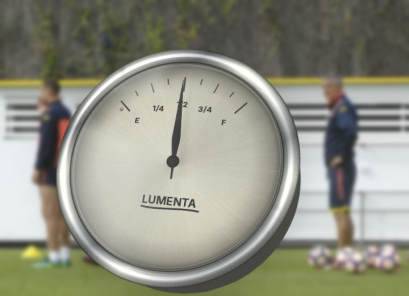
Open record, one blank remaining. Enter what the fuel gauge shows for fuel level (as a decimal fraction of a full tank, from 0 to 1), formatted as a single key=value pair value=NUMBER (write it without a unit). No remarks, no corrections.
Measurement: value=0.5
